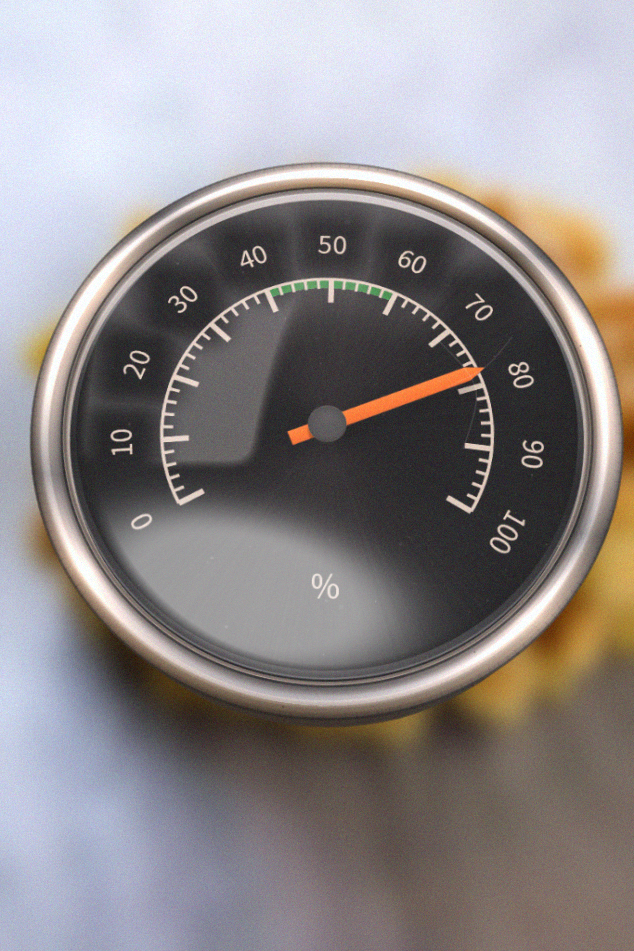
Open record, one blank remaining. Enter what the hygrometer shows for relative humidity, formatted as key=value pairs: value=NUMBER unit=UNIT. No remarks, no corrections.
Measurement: value=78 unit=%
